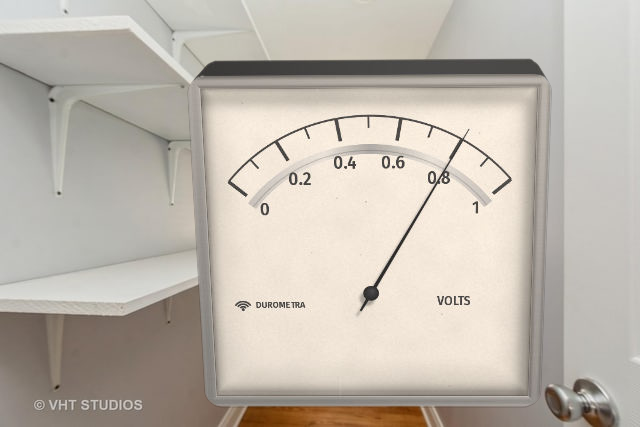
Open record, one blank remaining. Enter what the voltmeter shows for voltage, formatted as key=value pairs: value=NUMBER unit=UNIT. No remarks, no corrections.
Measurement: value=0.8 unit=V
